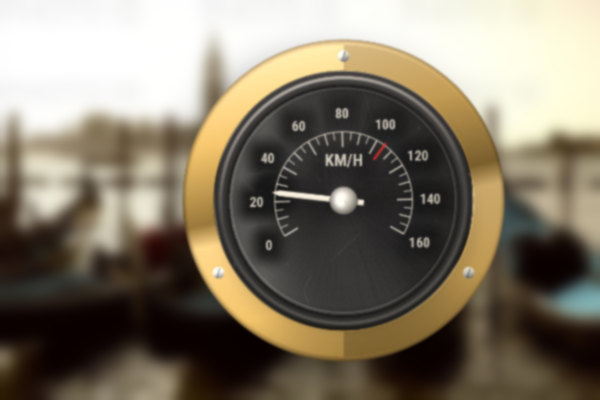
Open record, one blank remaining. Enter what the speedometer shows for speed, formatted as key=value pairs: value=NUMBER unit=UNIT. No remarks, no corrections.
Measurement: value=25 unit=km/h
